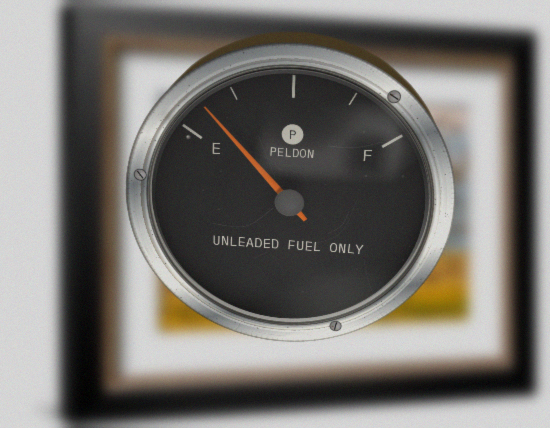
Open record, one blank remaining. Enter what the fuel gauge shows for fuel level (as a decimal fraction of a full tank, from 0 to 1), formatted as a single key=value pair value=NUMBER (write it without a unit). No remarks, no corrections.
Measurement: value=0.125
